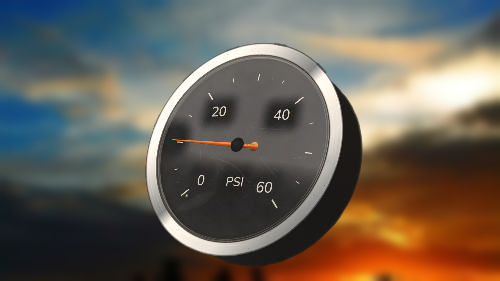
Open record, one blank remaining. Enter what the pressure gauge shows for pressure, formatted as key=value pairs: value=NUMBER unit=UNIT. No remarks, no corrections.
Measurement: value=10 unit=psi
